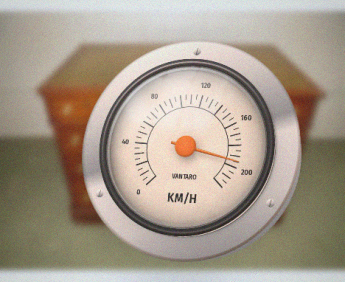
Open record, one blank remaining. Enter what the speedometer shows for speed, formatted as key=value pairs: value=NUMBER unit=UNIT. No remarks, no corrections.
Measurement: value=195 unit=km/h
